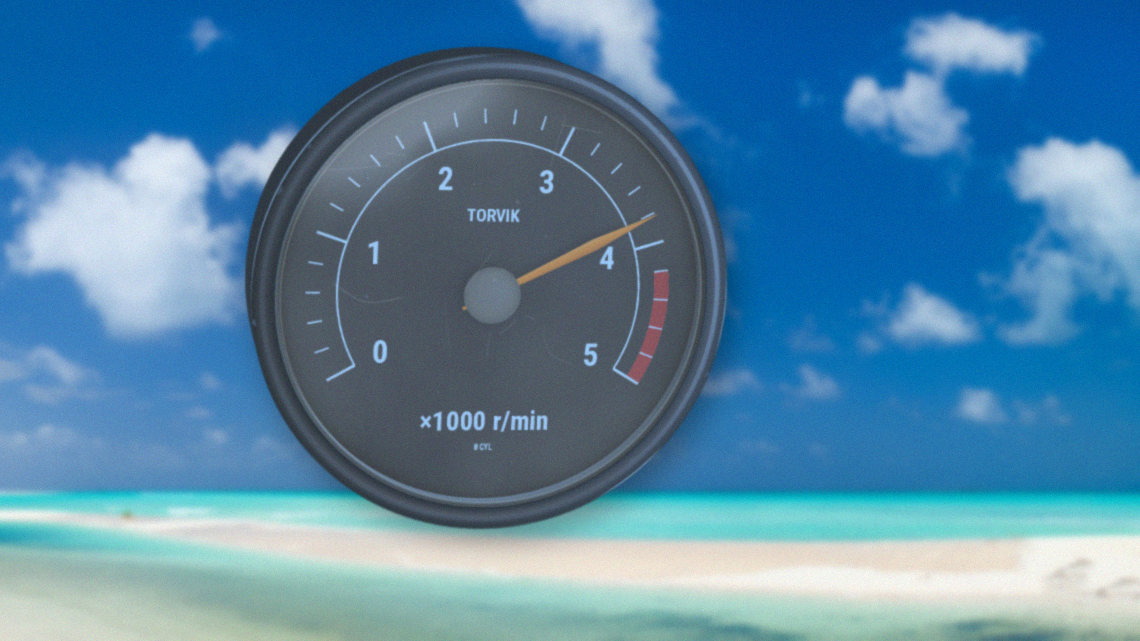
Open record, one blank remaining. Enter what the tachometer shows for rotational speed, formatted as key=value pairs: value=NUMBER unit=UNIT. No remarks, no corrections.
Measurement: value=3800 unit=rpm
